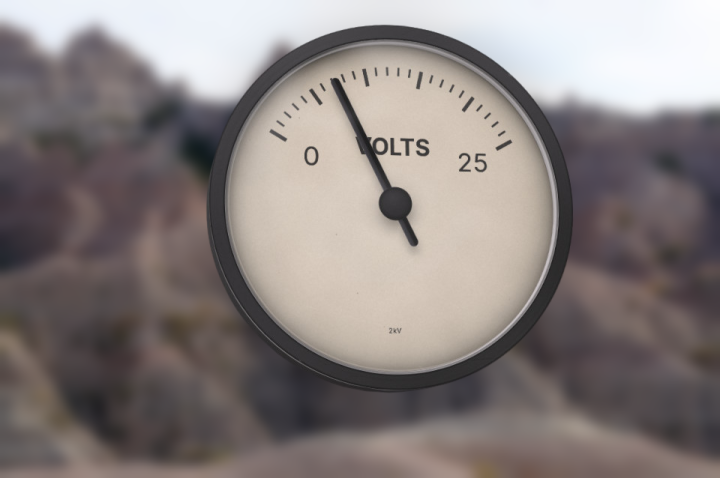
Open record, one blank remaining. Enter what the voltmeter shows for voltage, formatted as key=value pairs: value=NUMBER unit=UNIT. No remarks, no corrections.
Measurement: value=7 unit=V
